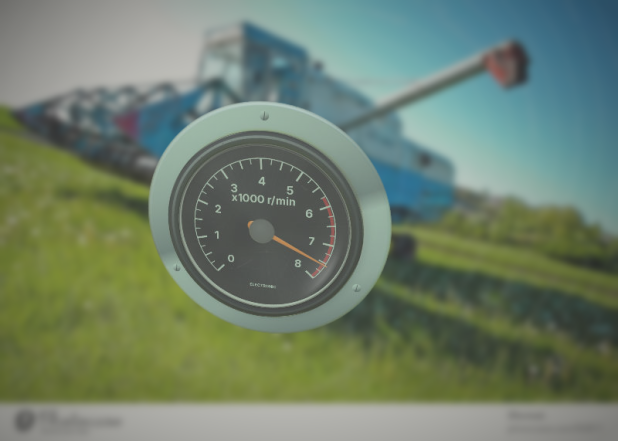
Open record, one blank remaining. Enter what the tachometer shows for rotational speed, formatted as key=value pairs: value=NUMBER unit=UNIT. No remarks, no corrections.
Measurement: value=7500 unit=rpm
